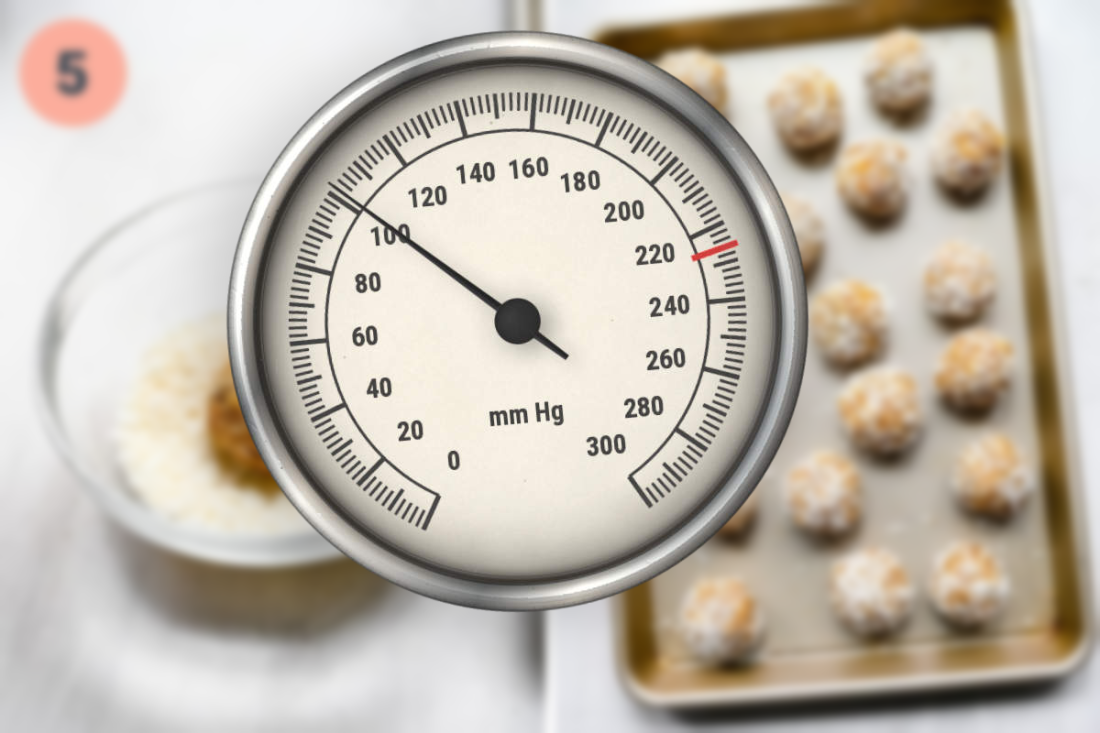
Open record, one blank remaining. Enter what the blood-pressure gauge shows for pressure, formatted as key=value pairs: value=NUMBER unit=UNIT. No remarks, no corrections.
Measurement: value=102 unit=mmHg
